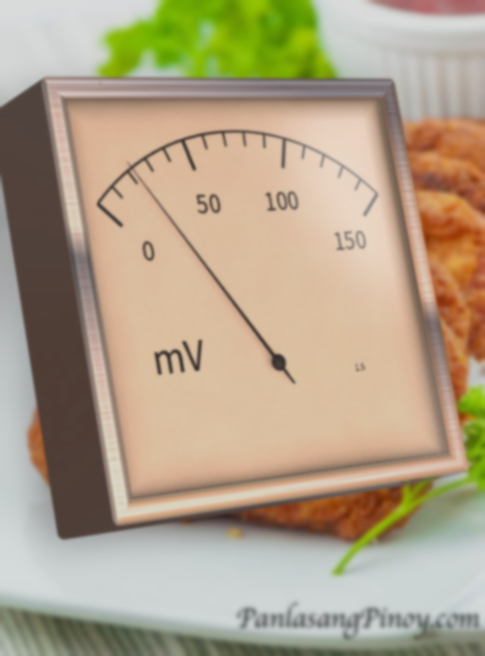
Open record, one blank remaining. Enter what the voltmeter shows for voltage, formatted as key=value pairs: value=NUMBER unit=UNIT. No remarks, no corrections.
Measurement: value=20 unit=mV
